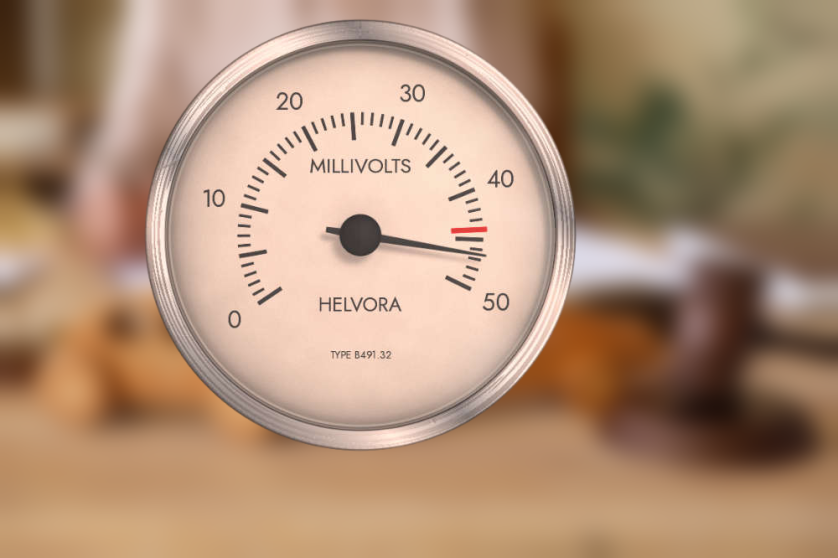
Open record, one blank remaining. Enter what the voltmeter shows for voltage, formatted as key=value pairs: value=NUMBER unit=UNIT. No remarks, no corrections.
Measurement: value=46.5 unit=mV
